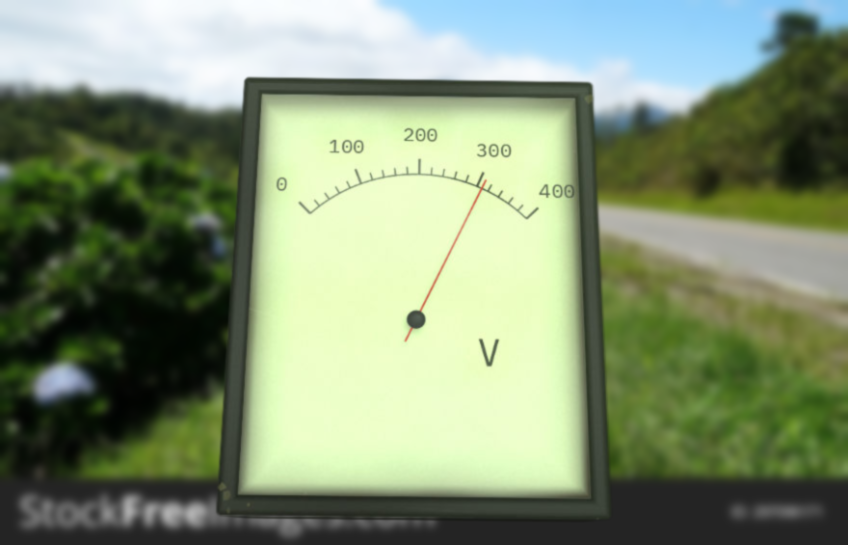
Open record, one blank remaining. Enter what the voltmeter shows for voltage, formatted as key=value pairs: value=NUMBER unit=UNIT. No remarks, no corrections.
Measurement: value=310 unit=V
